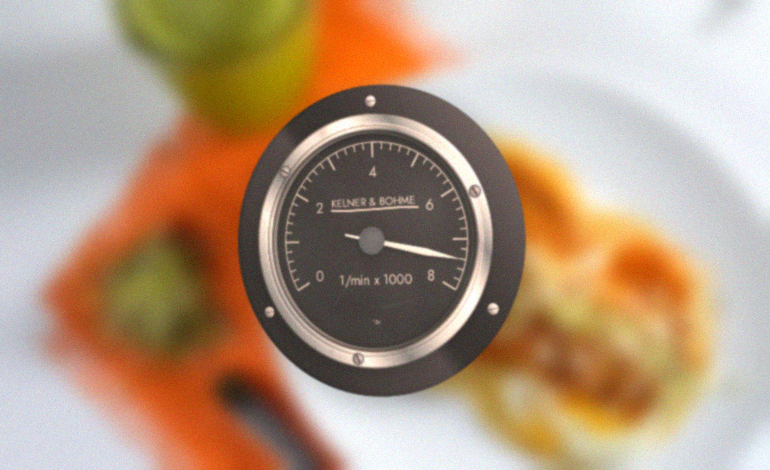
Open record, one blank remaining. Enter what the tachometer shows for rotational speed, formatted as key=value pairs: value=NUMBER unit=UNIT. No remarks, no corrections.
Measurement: value=7400 unit=rpm
